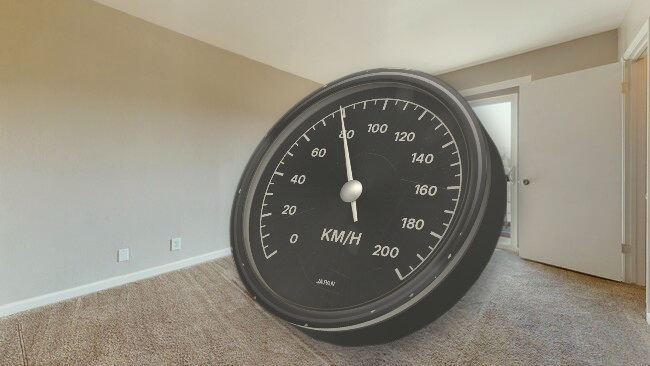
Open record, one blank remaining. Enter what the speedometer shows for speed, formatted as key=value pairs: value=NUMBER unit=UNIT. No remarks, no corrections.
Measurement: value=80 unit=km/h
